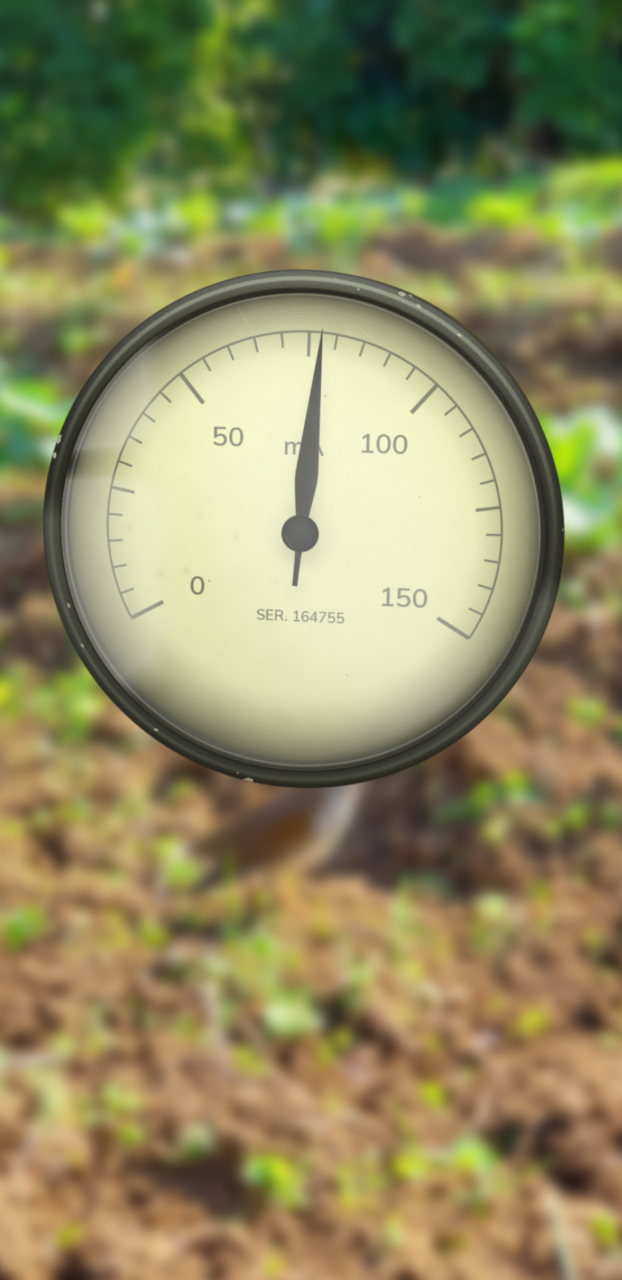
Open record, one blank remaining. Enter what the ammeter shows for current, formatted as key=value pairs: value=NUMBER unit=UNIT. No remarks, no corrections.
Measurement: value=77.5 unit=mA
